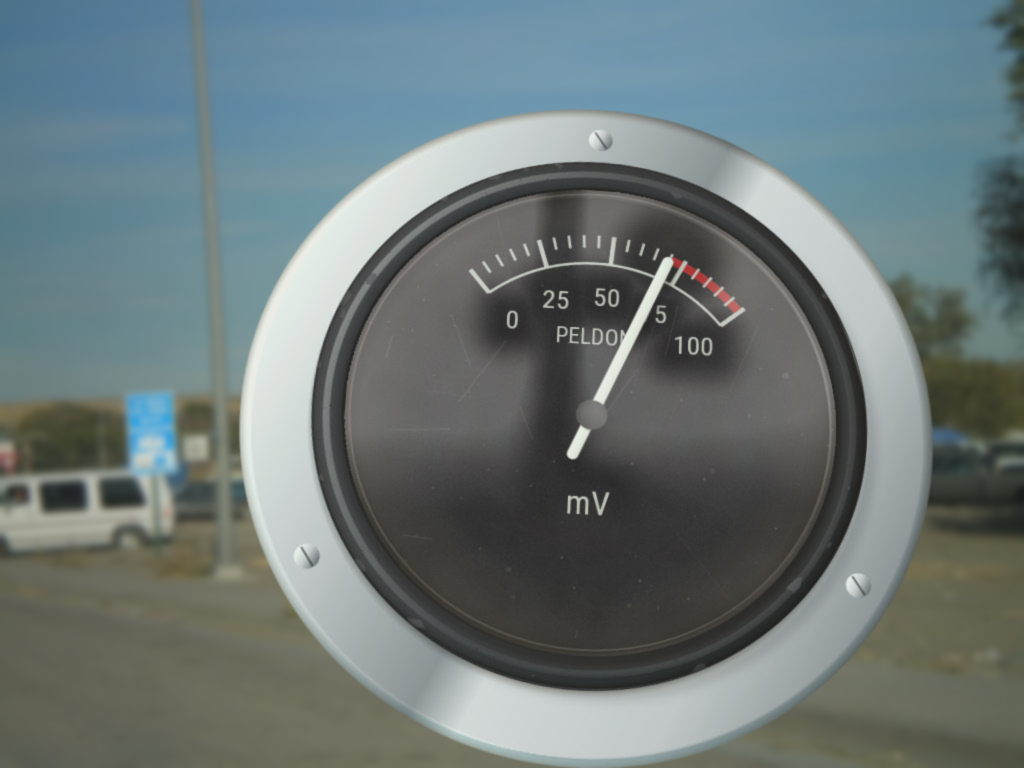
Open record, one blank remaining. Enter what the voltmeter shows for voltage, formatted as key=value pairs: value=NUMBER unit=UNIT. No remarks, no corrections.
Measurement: value=70 unit=mV
